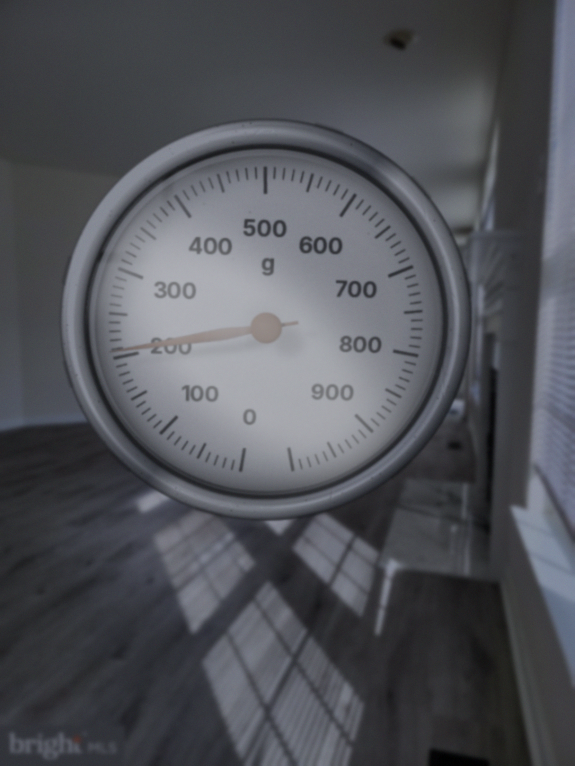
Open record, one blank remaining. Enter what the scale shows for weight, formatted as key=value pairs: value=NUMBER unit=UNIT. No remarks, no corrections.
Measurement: value=210 unit=g
